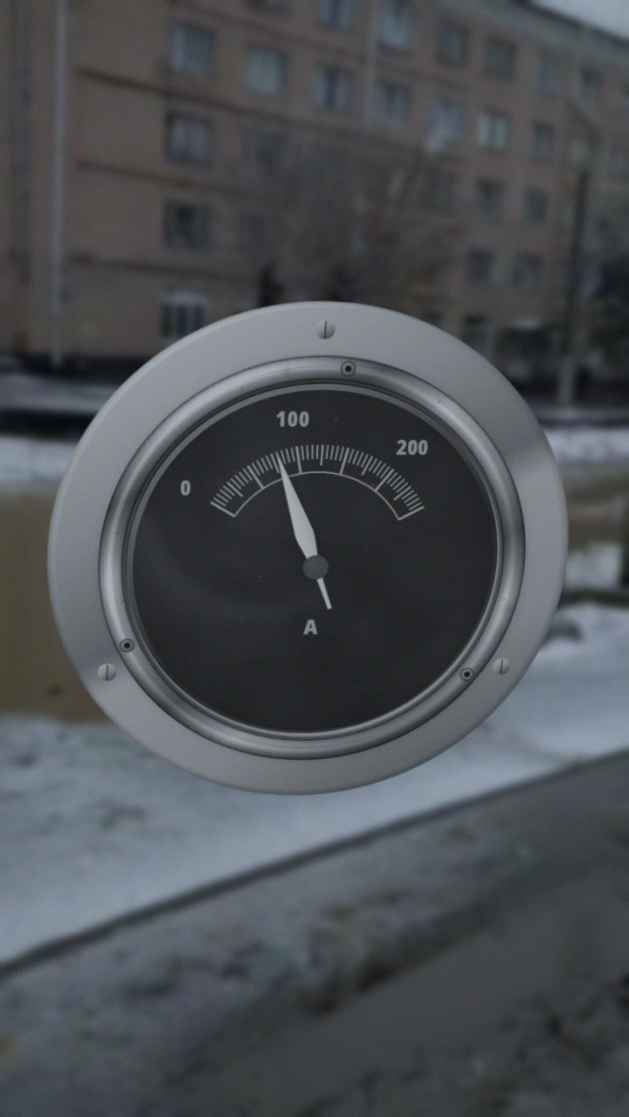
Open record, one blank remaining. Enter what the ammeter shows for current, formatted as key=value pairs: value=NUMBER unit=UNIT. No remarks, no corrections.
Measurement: value=80 unit=A
